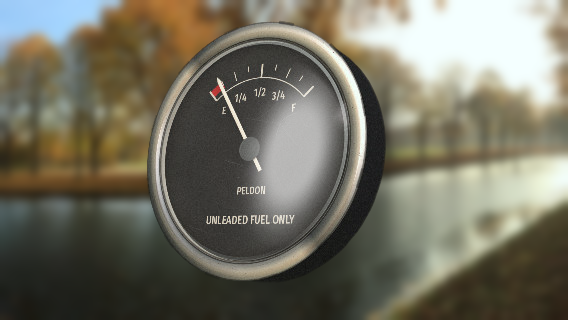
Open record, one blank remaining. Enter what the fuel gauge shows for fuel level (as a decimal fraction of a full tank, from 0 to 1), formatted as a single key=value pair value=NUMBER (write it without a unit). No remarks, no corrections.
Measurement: value=0.125
